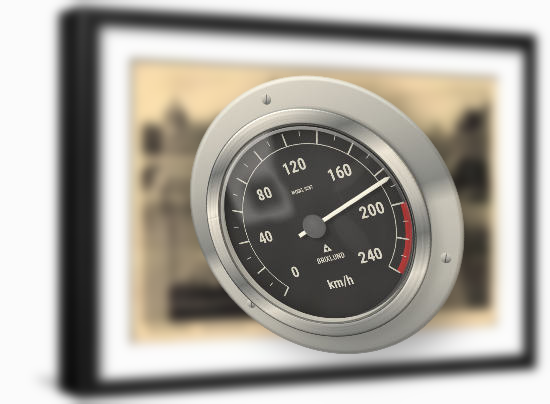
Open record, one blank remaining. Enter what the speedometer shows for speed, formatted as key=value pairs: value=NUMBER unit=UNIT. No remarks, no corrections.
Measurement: value=185 unit=km/h
